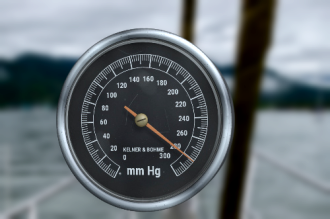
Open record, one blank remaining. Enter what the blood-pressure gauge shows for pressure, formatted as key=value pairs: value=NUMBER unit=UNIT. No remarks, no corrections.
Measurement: value=280 unit=mmHg
